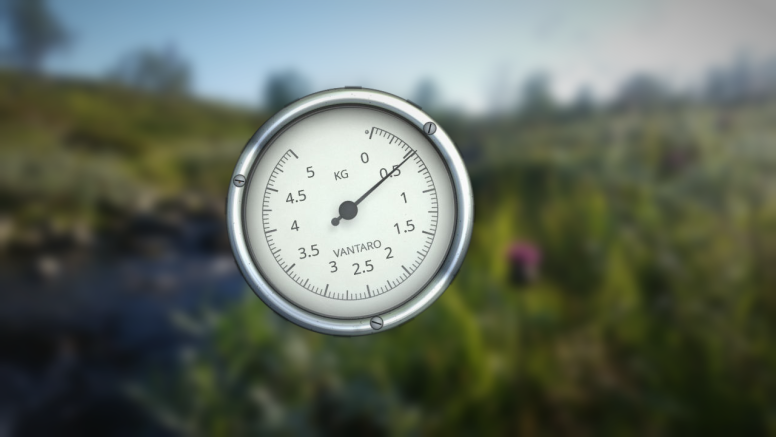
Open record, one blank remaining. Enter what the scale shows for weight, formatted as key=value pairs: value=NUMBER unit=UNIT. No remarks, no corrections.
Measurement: value=0.55 unit=kg
